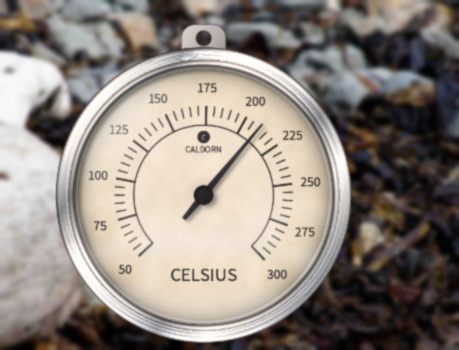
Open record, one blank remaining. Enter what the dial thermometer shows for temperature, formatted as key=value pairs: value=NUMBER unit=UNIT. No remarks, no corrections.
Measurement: value=210 unit=°C
